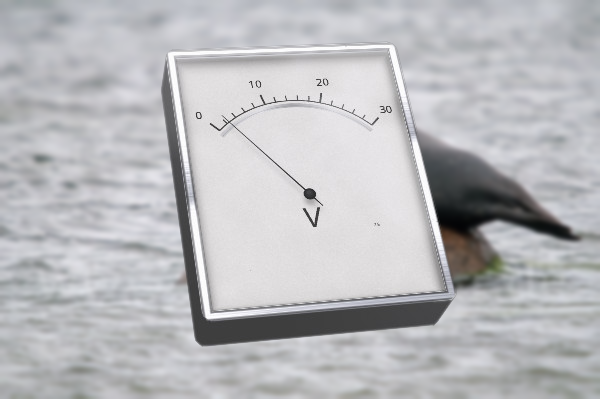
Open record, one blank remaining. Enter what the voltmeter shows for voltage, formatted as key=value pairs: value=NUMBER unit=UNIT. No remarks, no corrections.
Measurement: value=2 unit=V
